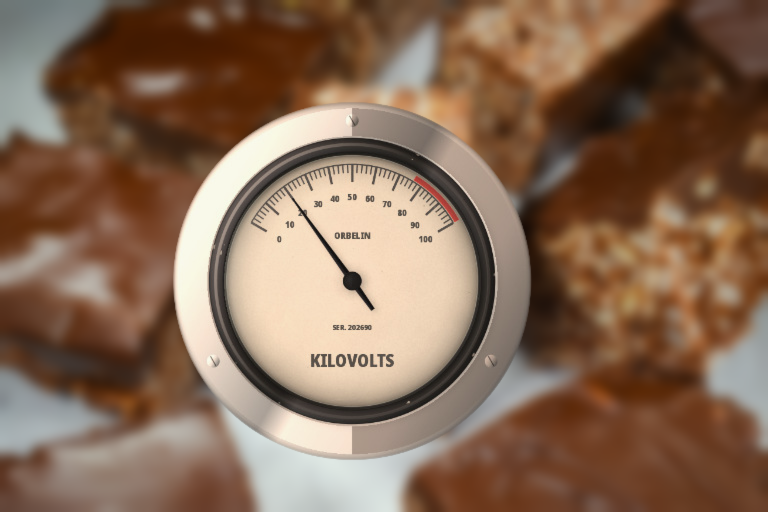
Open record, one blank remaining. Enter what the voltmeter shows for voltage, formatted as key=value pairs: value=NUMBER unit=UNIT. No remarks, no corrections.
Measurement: value=20 unit=kV
